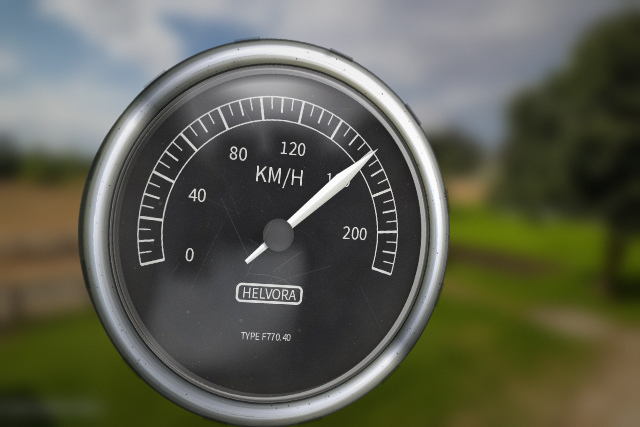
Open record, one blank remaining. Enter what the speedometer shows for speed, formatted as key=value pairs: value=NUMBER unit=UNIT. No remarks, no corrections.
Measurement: value=160 unit=km/h
